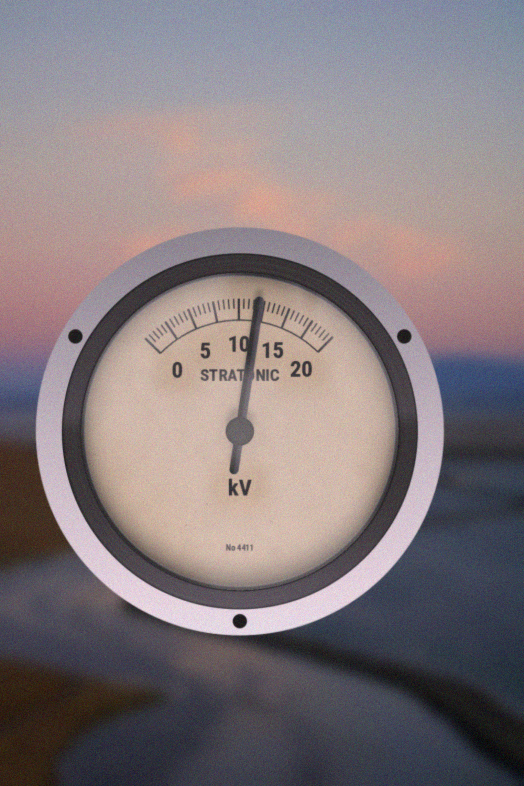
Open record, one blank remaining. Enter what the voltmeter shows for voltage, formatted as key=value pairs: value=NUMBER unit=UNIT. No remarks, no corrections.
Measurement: value=12 unit=kV
